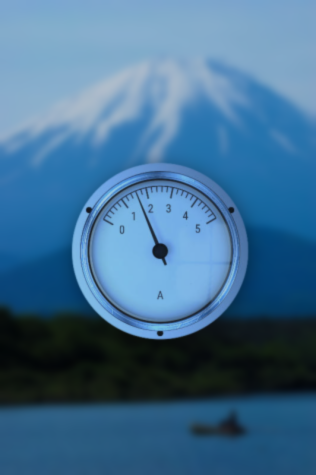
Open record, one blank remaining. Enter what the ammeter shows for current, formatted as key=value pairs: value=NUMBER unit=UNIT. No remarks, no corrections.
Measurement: value=1.6 unit=A
